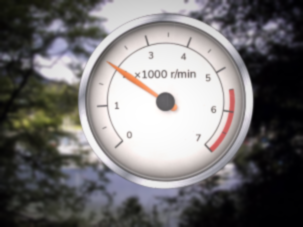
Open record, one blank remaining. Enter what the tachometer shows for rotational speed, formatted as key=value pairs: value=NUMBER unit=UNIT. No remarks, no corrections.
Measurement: value=2000 unit=rpm
